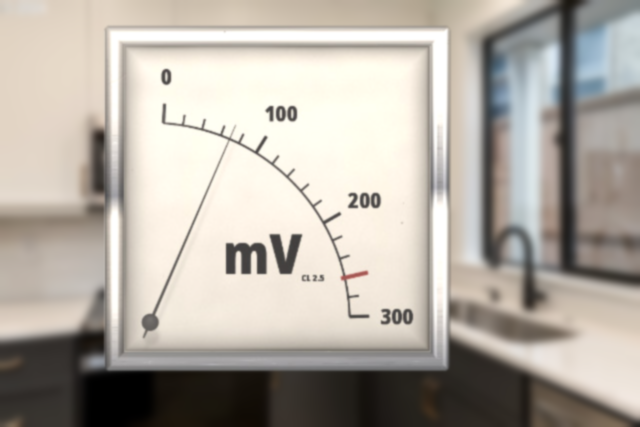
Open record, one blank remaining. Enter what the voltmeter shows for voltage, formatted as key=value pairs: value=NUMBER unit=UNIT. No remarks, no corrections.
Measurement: value=70 unit=mV
